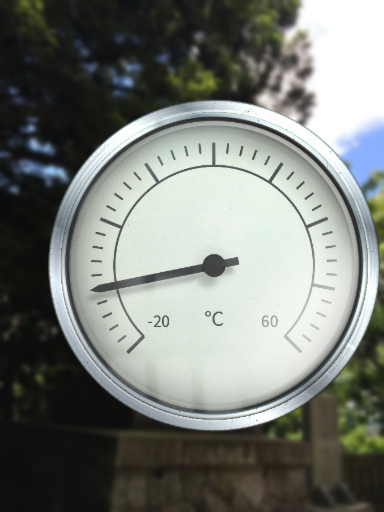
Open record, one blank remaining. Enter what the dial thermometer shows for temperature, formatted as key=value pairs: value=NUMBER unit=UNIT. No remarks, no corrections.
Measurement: value=-10 unit=°C
